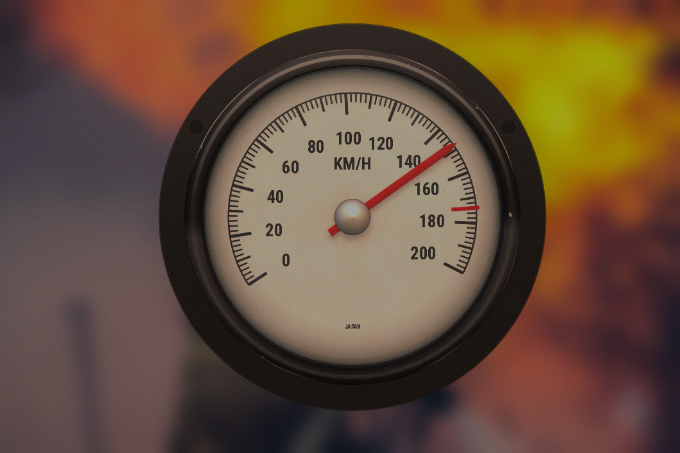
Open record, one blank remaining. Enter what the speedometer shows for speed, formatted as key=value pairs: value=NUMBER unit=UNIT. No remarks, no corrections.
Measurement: value=148 unit=km/h
